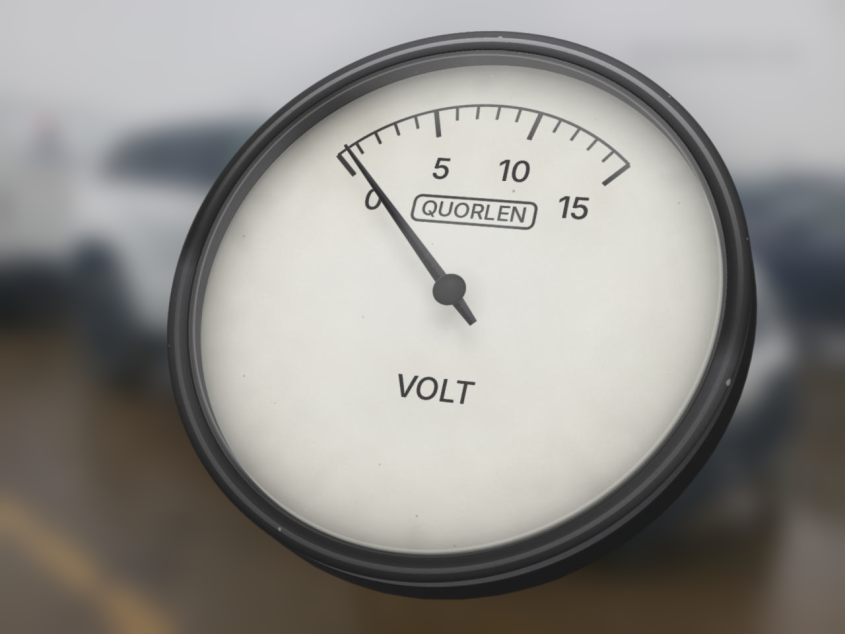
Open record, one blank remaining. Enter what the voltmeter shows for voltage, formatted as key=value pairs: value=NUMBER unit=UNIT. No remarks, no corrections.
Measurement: value=0.5 unit=V
